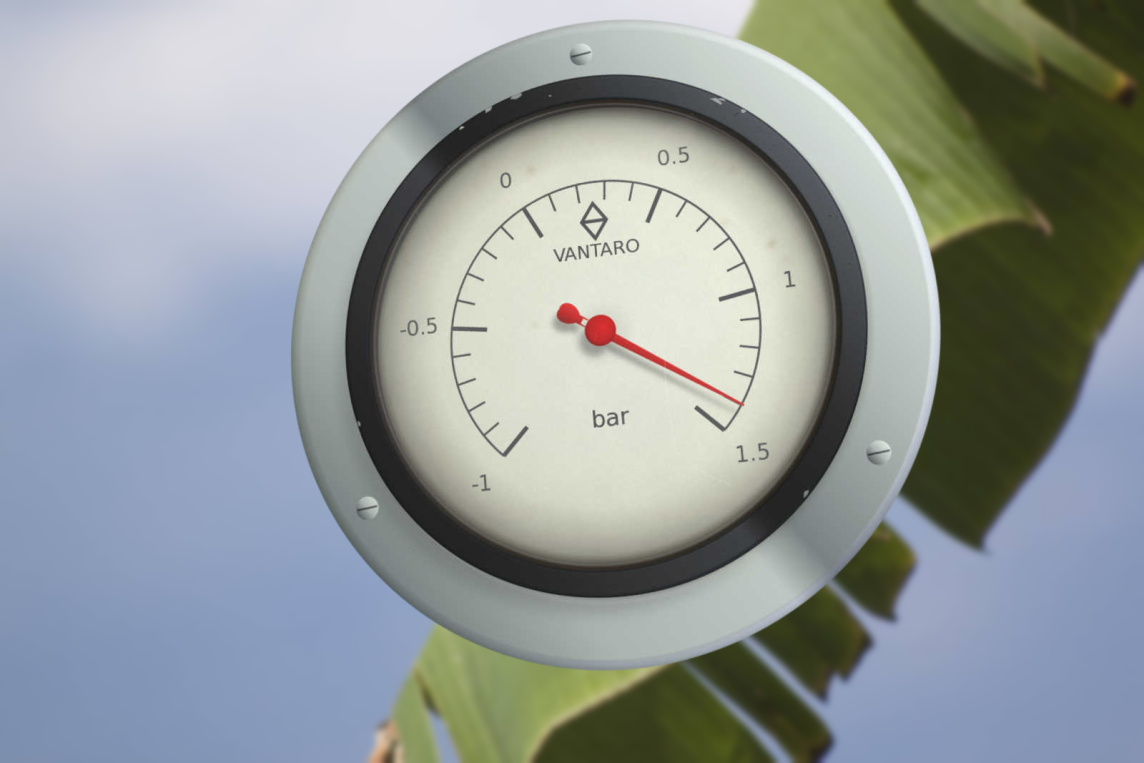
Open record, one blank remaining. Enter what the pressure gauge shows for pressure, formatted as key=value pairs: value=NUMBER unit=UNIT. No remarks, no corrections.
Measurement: value=1.4 unit=bar
